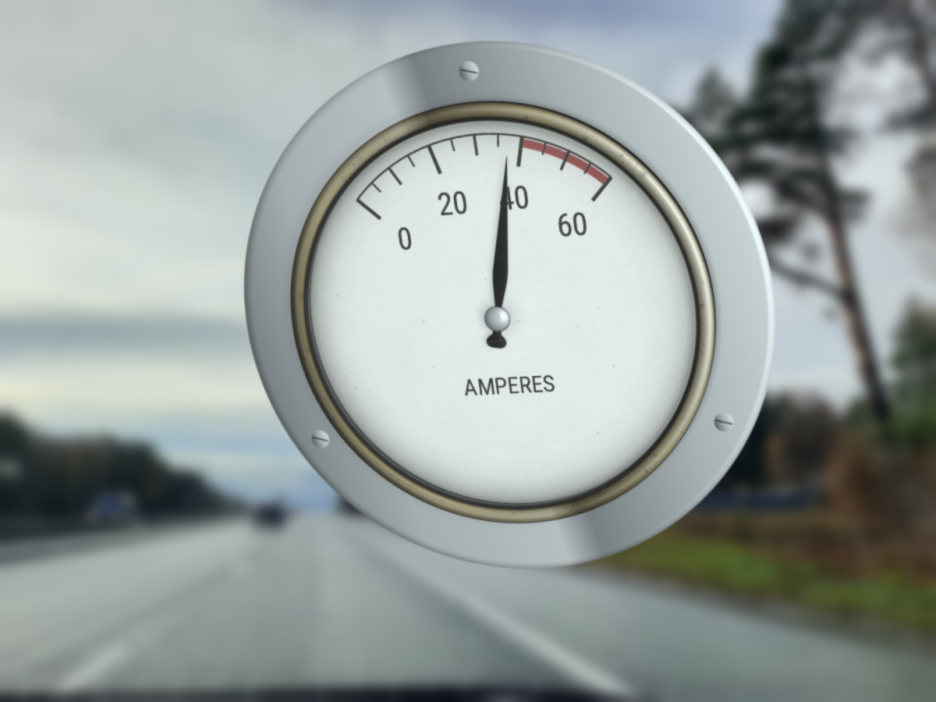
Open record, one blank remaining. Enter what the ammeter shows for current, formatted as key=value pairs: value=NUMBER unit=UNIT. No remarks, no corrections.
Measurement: value=37.5 unit=A
